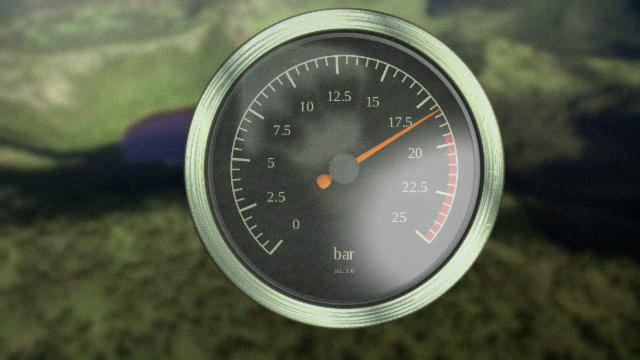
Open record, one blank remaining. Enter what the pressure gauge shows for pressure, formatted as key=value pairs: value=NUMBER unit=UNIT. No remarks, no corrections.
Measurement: value=18.25 unit=bar
